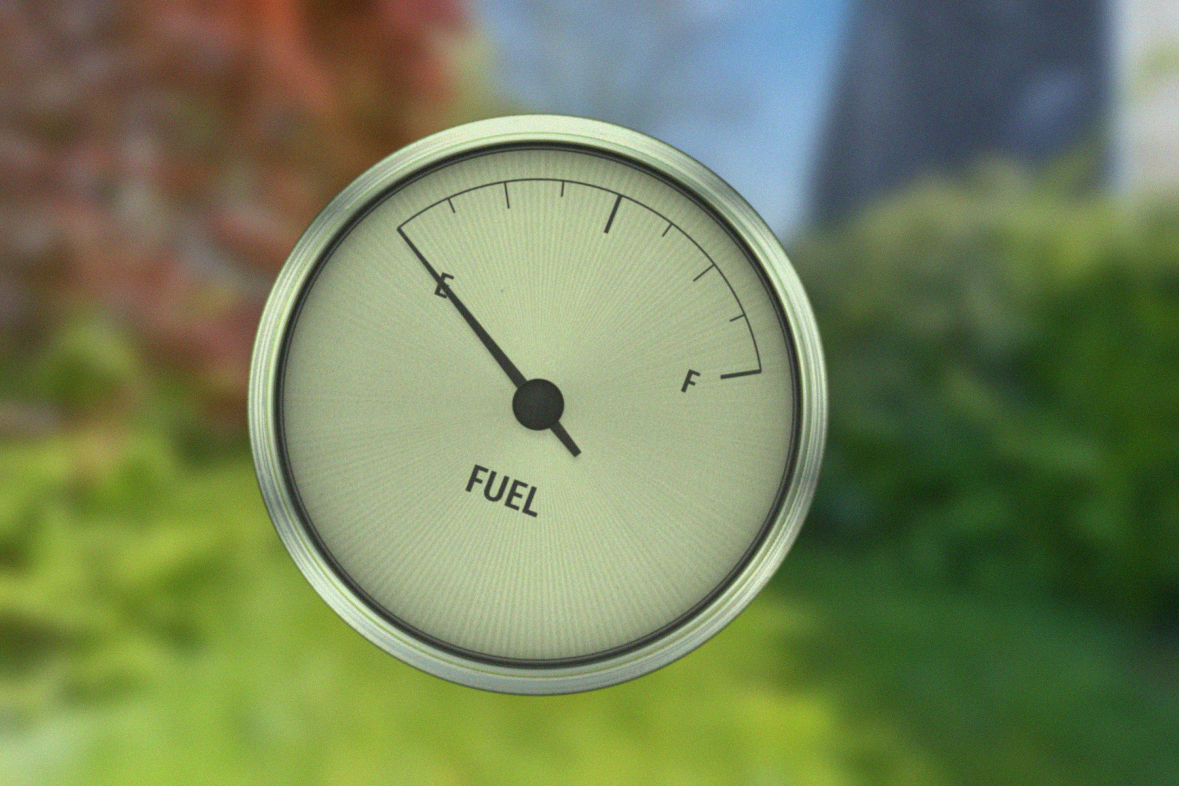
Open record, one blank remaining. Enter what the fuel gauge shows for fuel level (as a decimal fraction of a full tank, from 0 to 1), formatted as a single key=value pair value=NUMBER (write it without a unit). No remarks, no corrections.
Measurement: value=0
